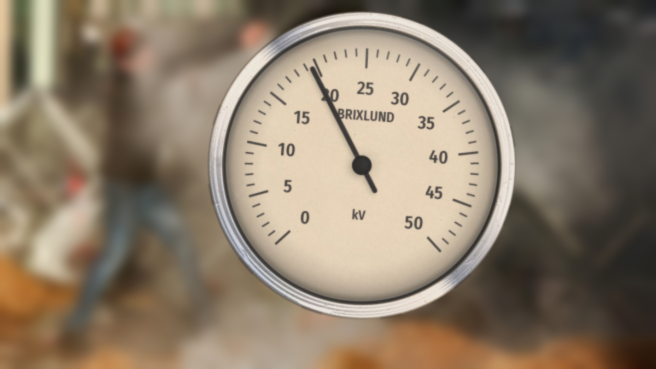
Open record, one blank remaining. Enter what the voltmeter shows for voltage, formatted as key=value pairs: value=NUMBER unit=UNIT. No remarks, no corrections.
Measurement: value=19.5 unit=kV
